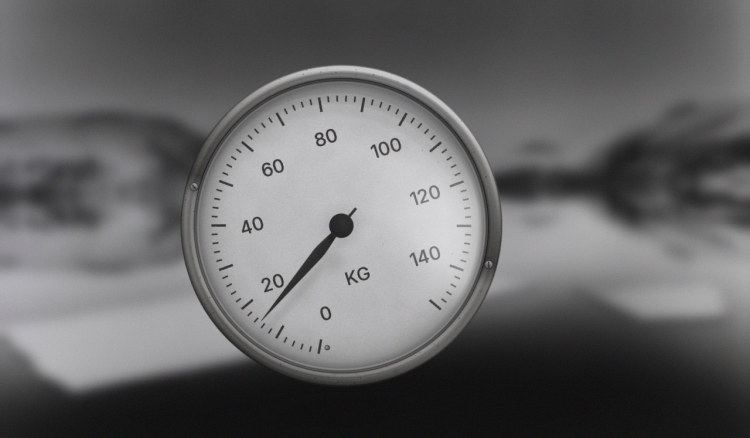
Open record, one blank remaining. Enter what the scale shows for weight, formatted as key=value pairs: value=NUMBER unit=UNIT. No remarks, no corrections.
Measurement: value=15 unit=kg
